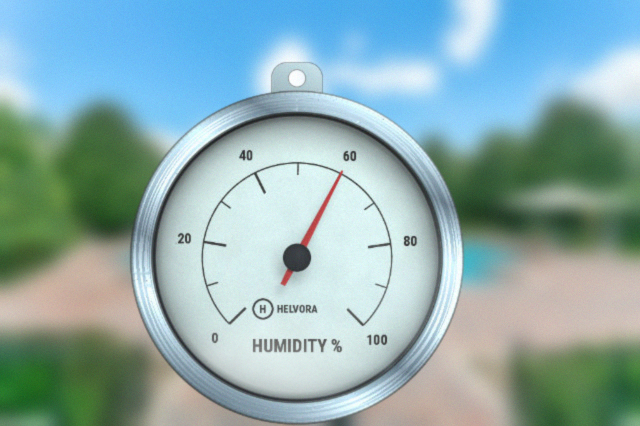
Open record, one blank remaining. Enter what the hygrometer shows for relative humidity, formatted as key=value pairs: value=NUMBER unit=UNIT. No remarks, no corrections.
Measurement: value=60 unit=%
